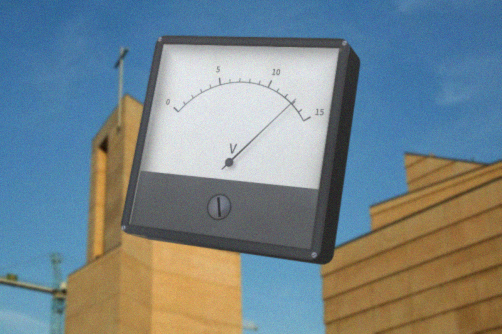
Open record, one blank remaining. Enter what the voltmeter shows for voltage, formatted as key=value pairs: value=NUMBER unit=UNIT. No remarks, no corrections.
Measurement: value=13 unit=V
